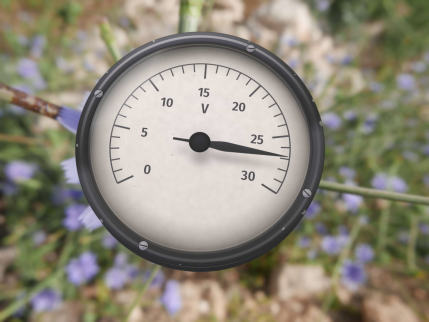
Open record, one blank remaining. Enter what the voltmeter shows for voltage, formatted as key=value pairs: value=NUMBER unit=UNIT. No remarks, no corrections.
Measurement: value=27 unit=V
